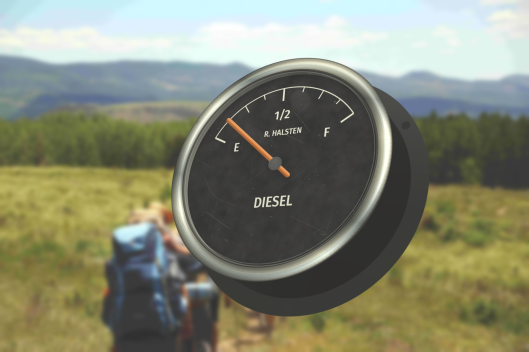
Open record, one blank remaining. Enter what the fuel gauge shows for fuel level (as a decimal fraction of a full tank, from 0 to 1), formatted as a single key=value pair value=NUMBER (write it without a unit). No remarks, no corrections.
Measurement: value=0.125
